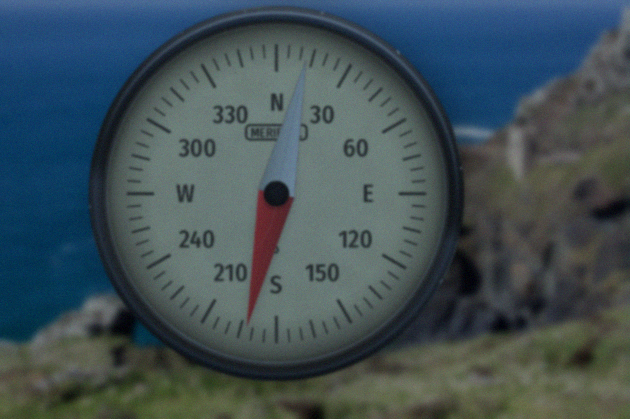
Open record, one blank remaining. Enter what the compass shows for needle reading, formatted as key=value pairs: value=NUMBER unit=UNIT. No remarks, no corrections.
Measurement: value=192.5 unit=°
